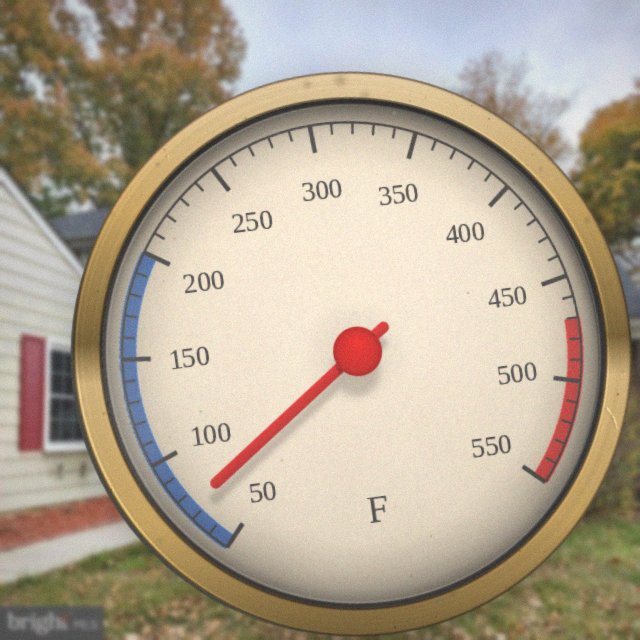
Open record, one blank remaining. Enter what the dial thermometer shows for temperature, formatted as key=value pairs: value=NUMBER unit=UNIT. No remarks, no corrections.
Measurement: value=75 unit=°F
